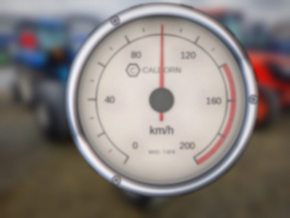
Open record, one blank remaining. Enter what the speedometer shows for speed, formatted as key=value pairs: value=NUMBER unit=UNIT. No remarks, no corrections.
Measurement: value=100 unit=km/h
